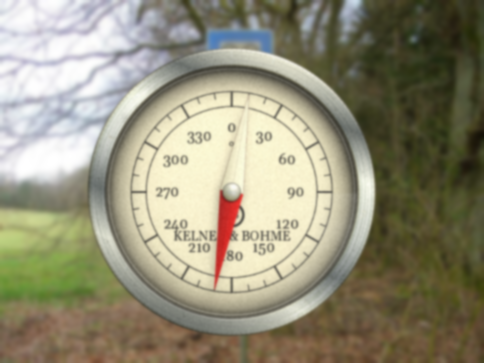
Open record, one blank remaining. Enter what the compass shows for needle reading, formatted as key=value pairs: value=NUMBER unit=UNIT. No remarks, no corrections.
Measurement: value=190 unit=°
